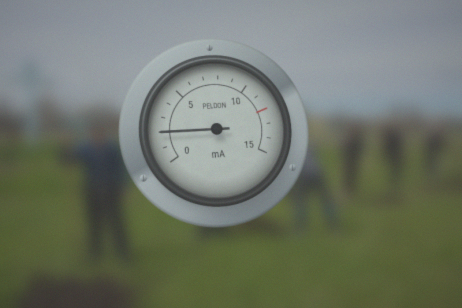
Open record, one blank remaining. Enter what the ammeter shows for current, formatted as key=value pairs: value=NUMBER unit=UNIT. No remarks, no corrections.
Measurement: value=2 unit=mA
